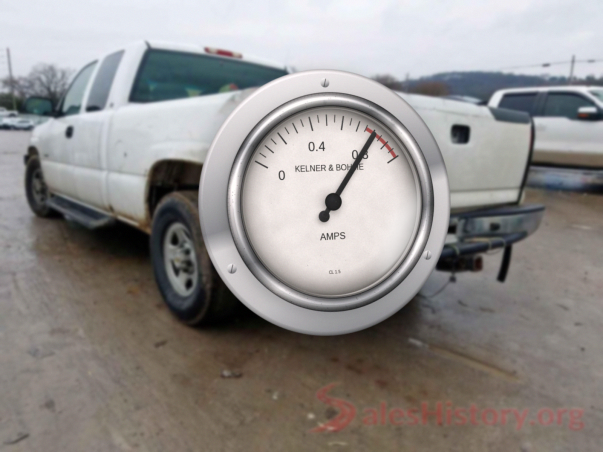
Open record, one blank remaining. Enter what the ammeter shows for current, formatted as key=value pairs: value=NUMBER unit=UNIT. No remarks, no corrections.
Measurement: value=0.8 unit=A
